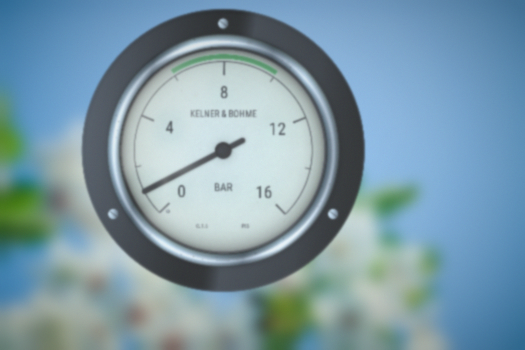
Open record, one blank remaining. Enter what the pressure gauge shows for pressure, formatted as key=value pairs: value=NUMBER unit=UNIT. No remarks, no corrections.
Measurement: value=1 unit=bar
